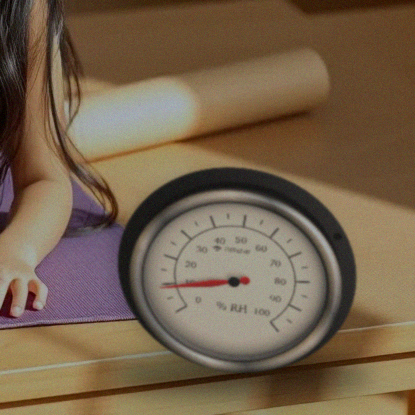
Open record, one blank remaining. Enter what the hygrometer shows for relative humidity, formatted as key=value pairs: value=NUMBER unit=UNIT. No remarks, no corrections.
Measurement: value=10 unit=%
